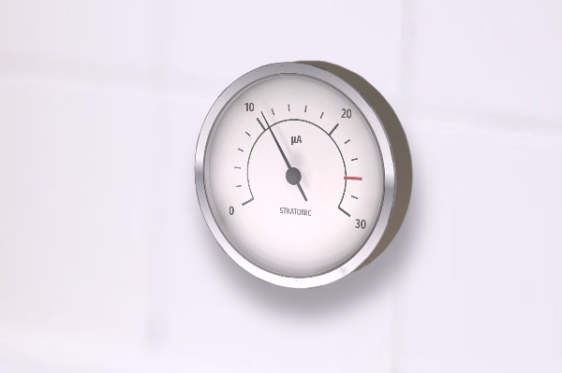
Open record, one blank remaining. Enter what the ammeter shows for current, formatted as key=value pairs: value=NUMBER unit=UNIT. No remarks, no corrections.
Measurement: value=11 unit=µA
